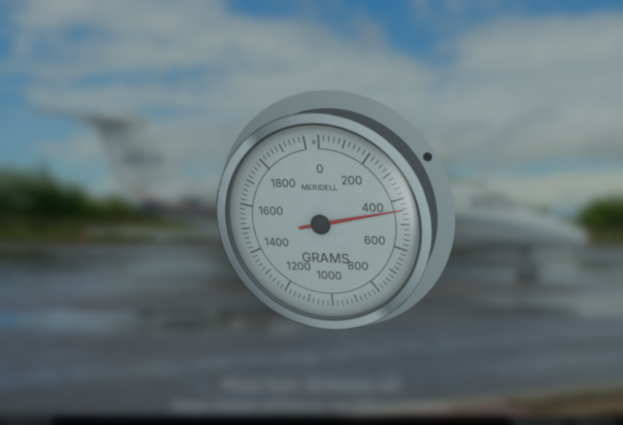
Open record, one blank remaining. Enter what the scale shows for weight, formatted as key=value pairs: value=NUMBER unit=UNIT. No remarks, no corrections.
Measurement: value=440 unit=g
